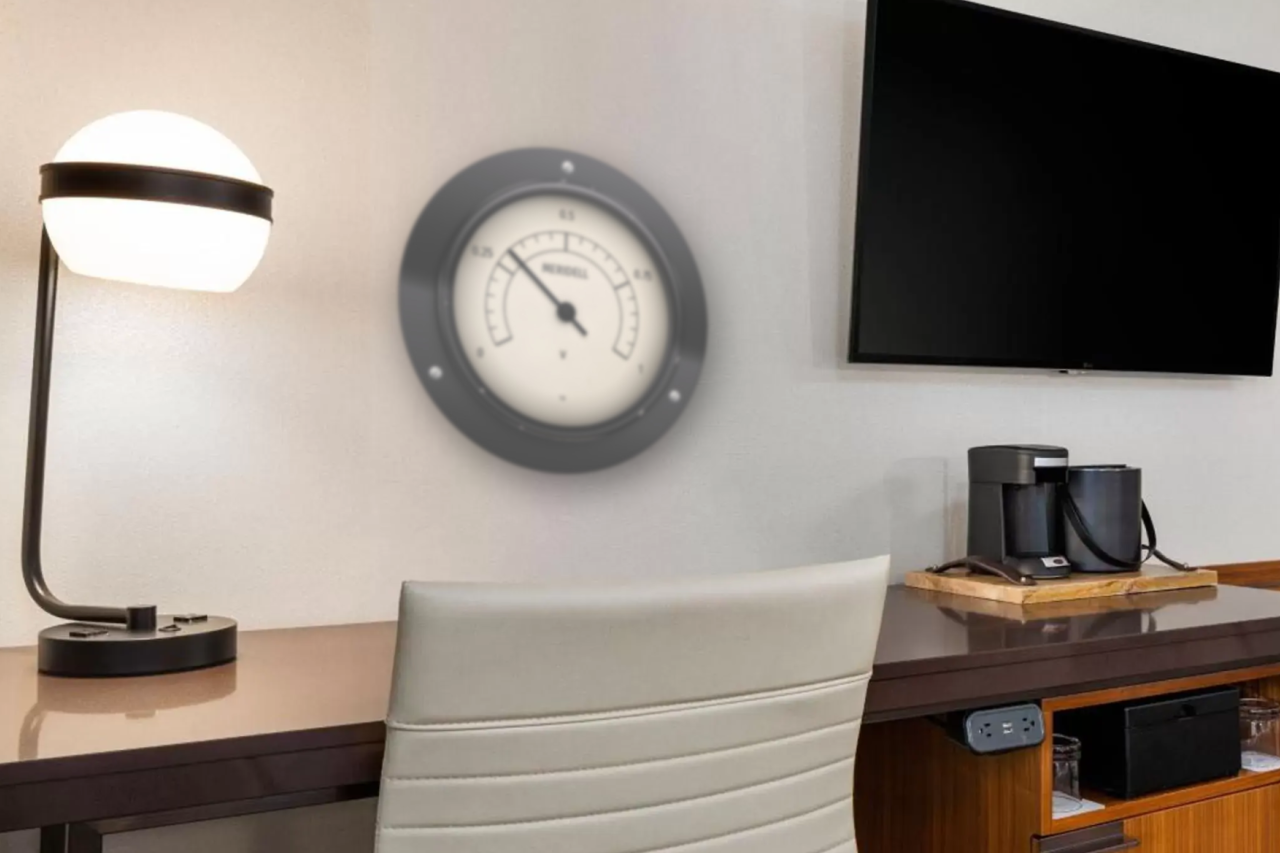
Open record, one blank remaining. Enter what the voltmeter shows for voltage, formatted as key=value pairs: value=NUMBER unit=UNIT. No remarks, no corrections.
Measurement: value=0.3 unit=V
